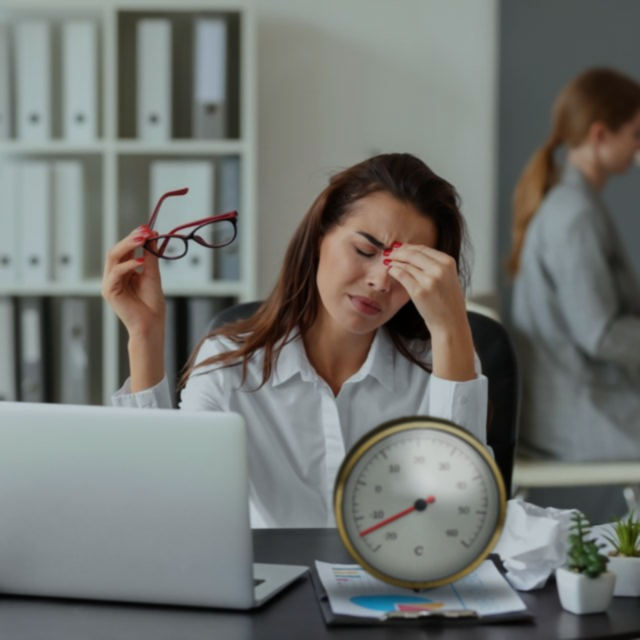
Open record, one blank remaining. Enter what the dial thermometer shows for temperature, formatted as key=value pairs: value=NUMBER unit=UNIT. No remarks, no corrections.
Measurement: value=-14 unit=°C
